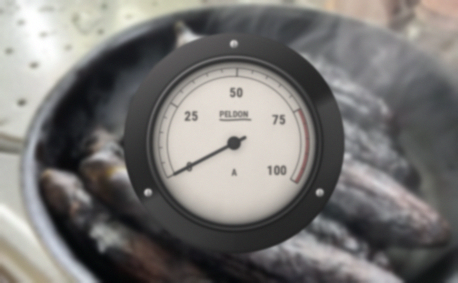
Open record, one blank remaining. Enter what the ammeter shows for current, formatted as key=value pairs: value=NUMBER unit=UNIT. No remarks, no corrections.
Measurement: value=0 unit=A
